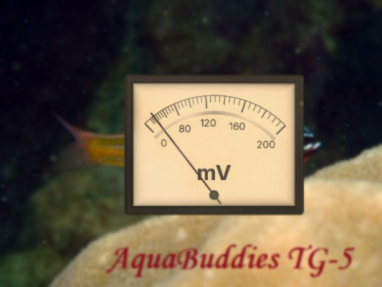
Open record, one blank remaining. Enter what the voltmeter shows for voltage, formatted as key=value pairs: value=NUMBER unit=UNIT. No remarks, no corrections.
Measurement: value=40 unit=mV
